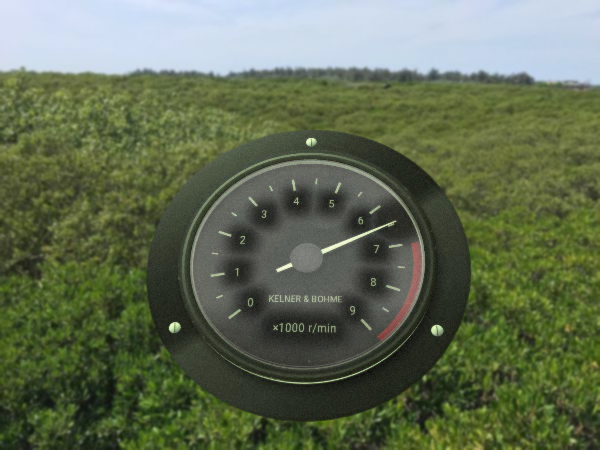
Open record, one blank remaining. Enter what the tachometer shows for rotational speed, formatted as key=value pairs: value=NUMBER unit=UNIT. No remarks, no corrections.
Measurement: value=6500 unit=rpm
